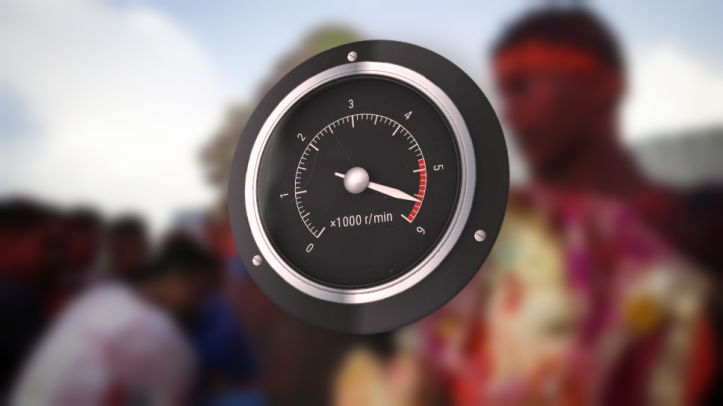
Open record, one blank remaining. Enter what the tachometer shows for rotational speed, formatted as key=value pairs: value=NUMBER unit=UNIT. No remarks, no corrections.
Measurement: value=5600 unit=rpm
